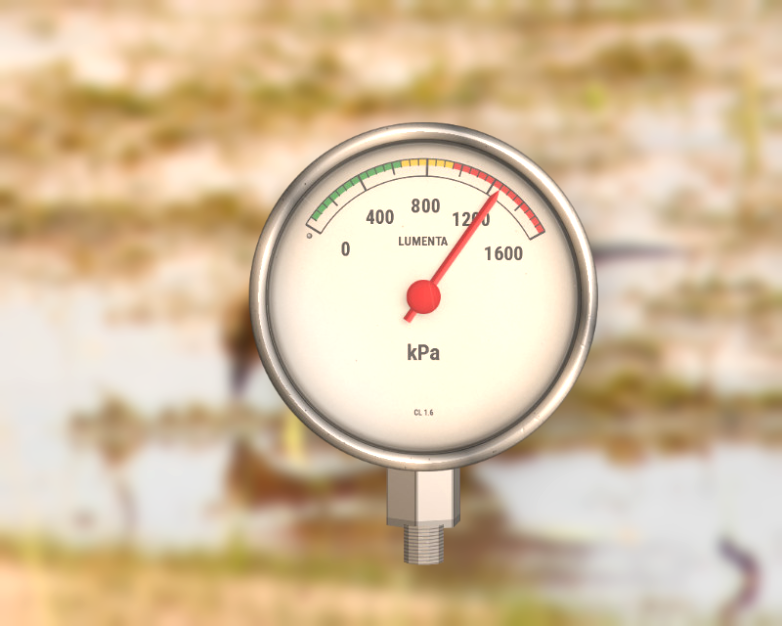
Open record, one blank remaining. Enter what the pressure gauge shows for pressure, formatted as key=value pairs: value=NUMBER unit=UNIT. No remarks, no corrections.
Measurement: value=1250 unit=kPa
